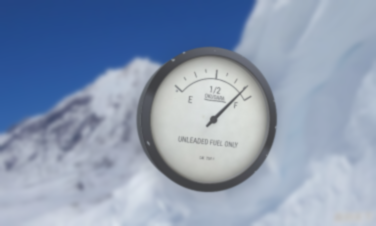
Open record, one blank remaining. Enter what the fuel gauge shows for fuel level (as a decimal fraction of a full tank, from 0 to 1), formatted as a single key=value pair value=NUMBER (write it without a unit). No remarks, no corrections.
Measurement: value=0.875
